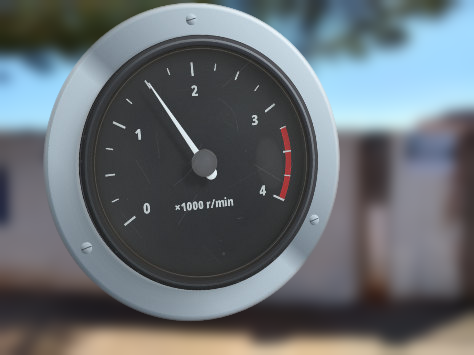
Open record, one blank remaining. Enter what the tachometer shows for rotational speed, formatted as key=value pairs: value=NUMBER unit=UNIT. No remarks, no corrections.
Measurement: value=1500 unit=rpm
